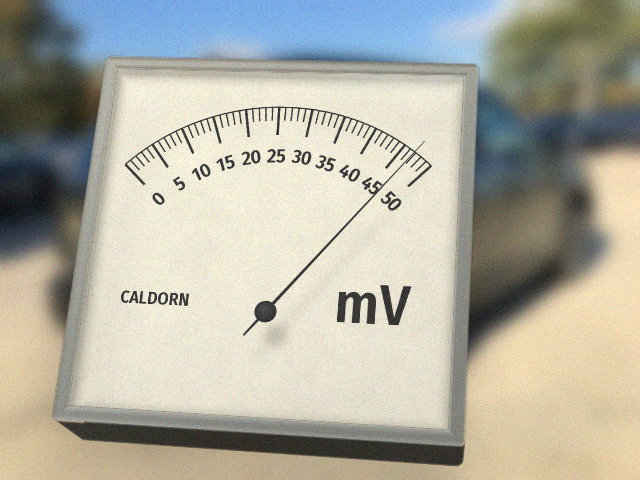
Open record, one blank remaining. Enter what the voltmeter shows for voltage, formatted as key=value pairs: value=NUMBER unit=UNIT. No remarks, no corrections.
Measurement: value=47 unit=mV
